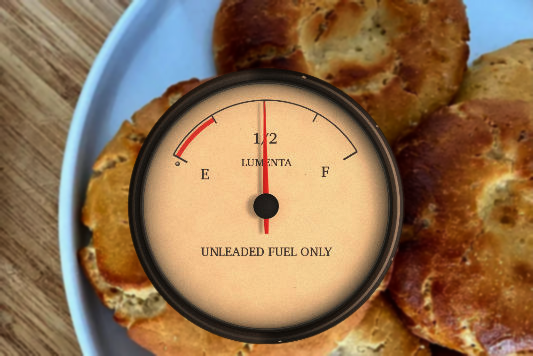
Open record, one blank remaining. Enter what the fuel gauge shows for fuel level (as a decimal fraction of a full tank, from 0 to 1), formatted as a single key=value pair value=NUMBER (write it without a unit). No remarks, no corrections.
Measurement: value=0.5
